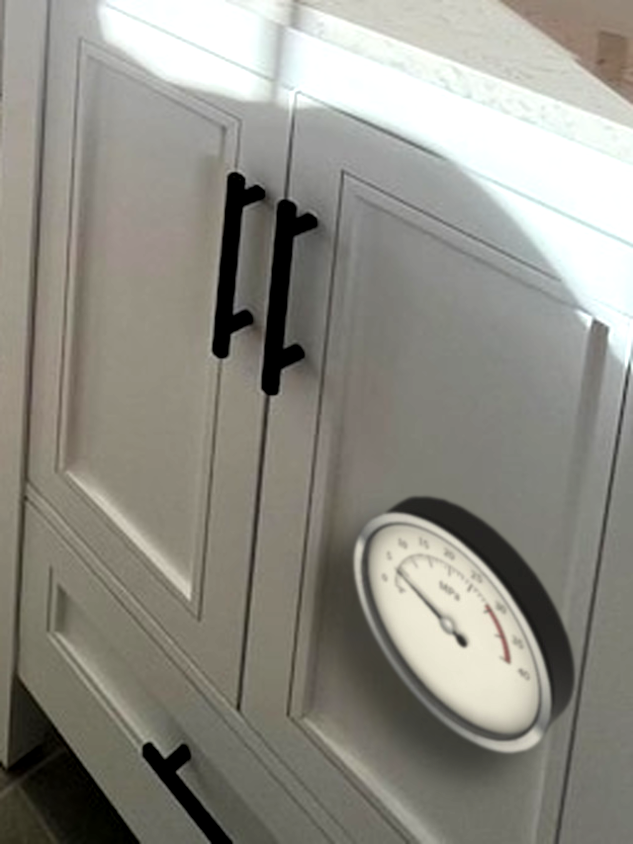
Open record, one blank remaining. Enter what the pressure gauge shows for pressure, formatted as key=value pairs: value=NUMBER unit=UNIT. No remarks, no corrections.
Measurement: value=5 unit=MPa
